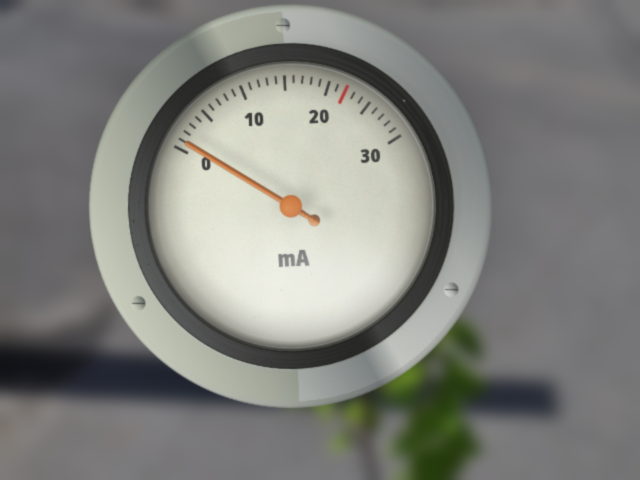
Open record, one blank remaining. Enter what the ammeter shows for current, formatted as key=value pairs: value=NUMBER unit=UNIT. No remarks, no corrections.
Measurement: value=1 unit=mA
